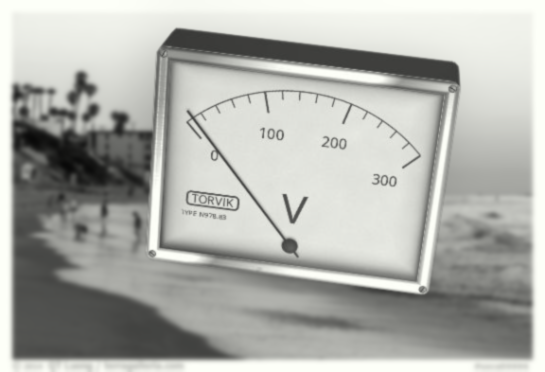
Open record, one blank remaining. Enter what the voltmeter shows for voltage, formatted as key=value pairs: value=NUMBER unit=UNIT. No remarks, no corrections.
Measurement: value=10 unit=V
